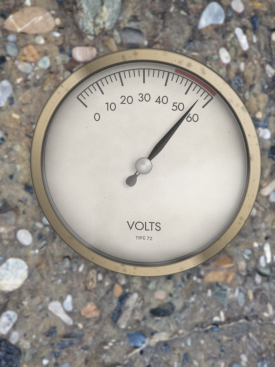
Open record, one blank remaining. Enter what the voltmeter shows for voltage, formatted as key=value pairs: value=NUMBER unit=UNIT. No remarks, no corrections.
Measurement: value=56 unit=V
